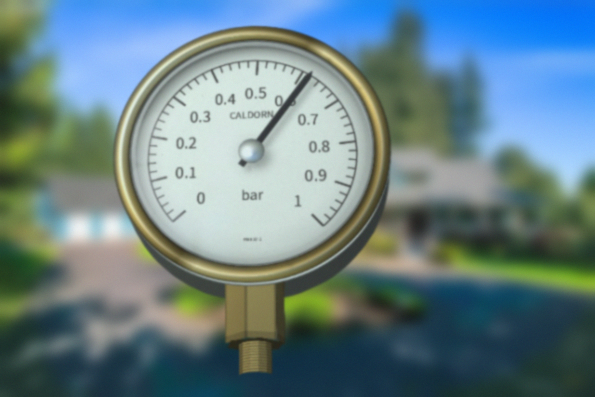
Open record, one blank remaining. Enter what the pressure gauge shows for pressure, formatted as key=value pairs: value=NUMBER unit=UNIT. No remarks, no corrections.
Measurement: value=0.62 unit=bar
